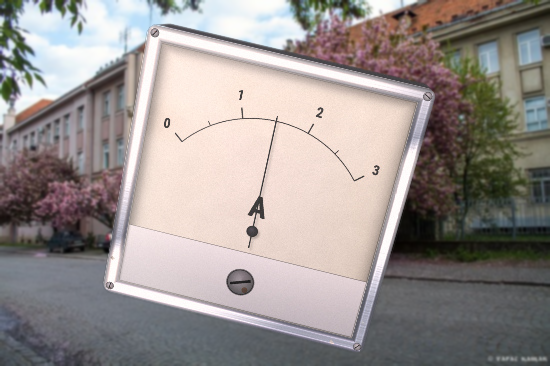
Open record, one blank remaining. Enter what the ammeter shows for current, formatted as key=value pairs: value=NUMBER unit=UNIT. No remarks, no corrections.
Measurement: value=1.5 unit=A
